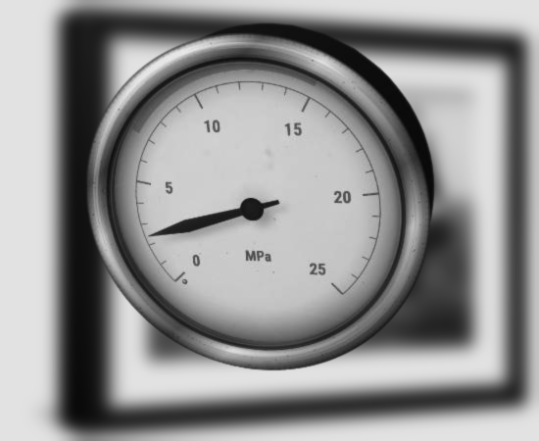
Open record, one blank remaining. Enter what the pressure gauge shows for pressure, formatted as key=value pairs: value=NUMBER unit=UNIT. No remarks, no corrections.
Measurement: value=2.5 unit=MPa
